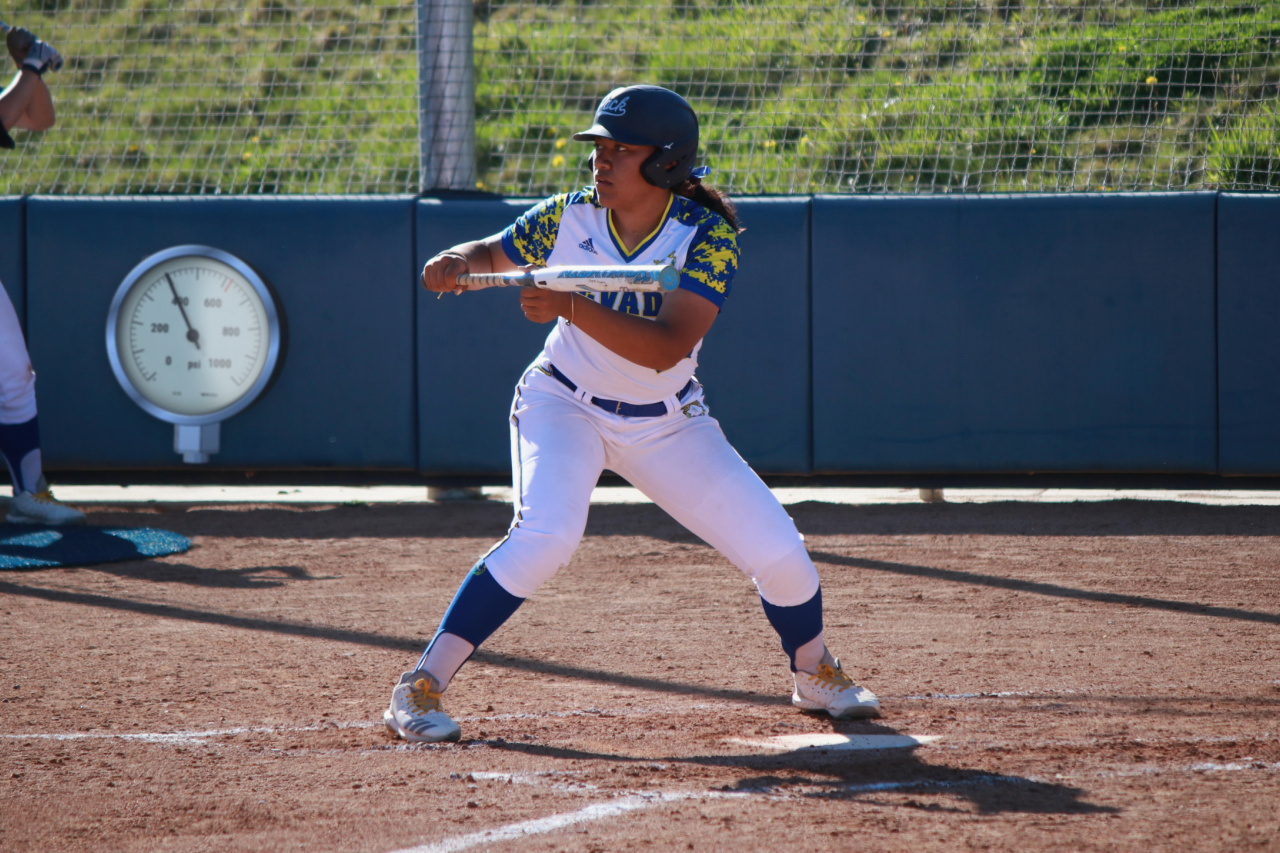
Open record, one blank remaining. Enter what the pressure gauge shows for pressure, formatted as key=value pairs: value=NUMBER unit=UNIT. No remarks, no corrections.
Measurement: value=400 unit=psi
